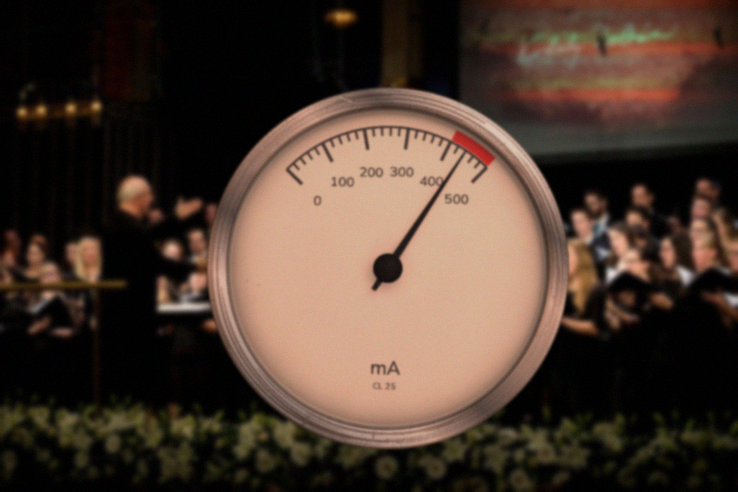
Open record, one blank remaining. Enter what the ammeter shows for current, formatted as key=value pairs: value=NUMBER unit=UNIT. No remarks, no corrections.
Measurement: value=440 unit=mA
